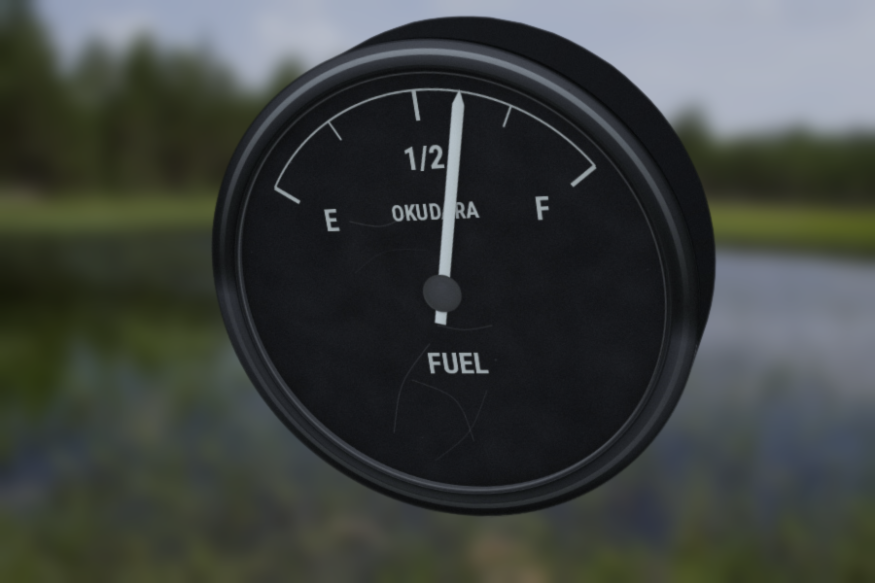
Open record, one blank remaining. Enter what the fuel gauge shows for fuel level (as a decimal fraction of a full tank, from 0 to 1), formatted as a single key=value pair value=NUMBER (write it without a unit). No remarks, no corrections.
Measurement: value=0.625
